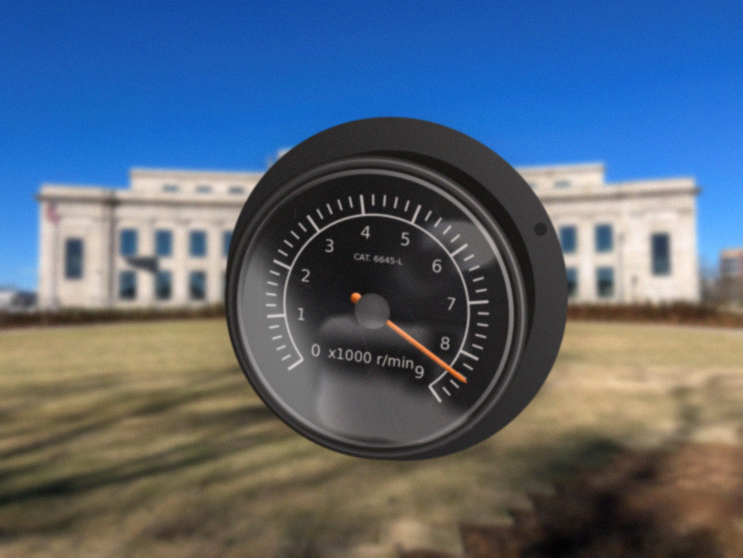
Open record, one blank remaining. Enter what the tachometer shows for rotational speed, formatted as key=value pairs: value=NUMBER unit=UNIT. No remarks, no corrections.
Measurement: value=8400 unit=rpm
